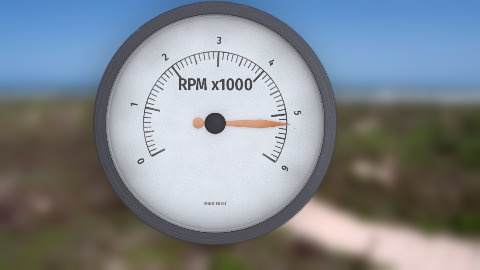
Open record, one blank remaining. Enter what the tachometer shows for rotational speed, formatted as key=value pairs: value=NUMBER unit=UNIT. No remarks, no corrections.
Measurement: value=5200 unit=rpm
